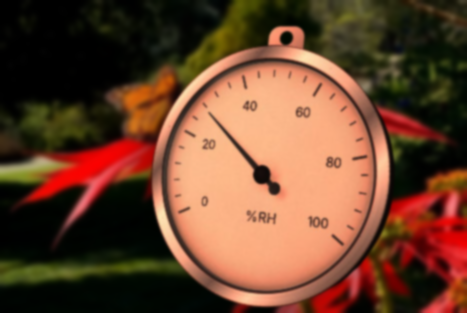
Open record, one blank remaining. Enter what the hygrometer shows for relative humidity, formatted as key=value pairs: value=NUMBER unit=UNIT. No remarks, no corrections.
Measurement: value=28 unit=%
